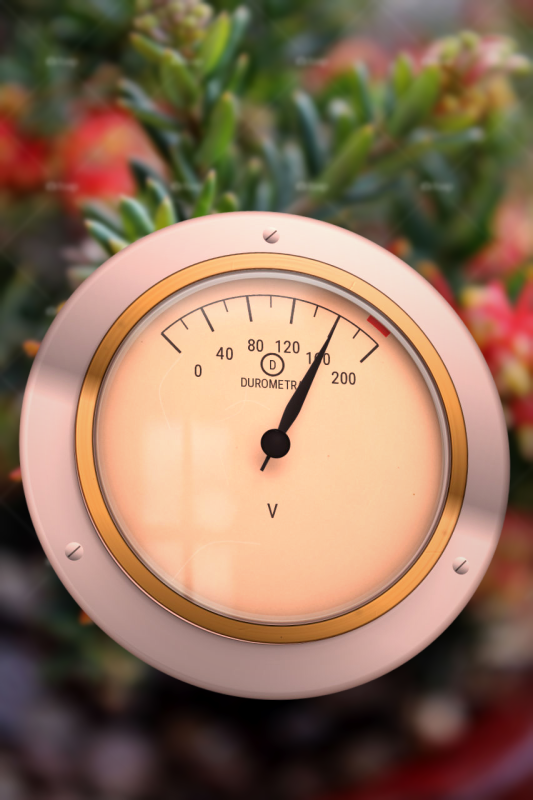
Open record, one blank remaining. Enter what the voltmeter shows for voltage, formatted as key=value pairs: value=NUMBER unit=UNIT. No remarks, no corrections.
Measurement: value=160 unit=V
